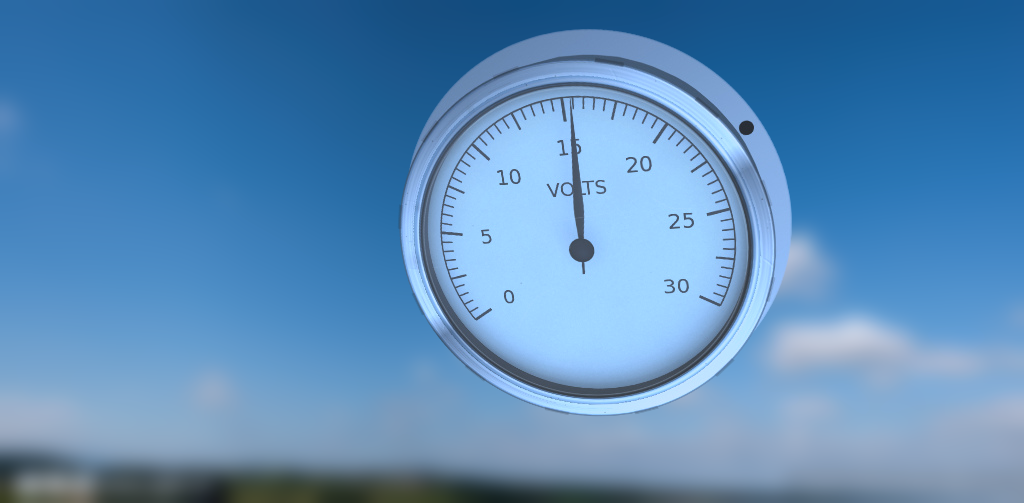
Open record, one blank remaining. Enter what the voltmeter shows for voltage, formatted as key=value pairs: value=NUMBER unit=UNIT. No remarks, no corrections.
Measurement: value=15.5 unit=V
